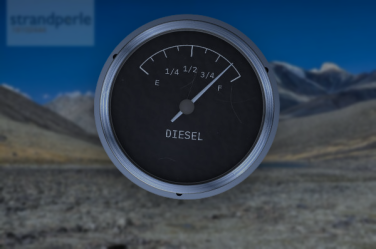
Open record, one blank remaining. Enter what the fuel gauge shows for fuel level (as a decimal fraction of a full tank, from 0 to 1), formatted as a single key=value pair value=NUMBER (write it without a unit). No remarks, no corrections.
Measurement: value=0.875
